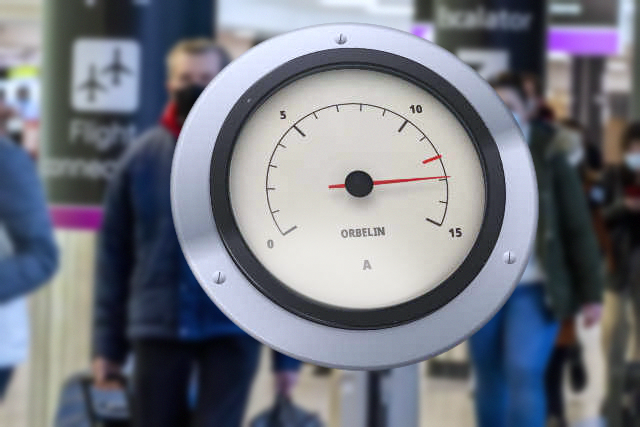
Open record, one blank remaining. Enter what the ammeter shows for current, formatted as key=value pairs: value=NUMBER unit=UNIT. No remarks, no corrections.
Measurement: value=13 unit=A
